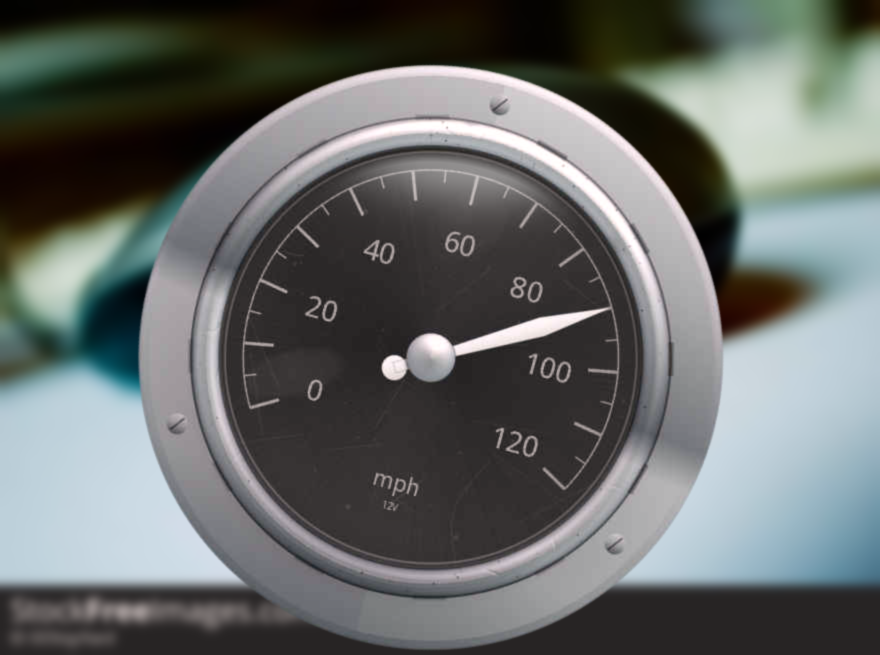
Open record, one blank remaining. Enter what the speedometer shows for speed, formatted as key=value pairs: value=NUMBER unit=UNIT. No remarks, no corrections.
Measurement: value=90 unit=mph
